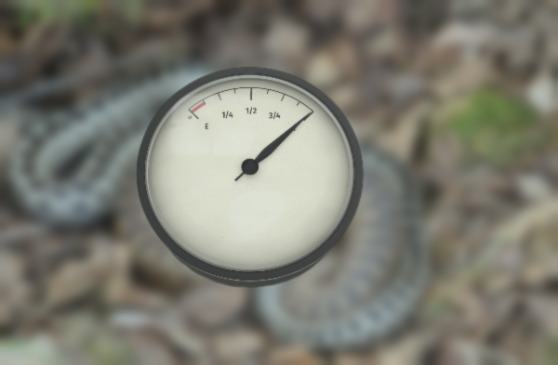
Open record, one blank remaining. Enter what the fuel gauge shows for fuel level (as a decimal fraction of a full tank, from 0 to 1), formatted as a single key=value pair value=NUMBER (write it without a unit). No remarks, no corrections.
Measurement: value=1
